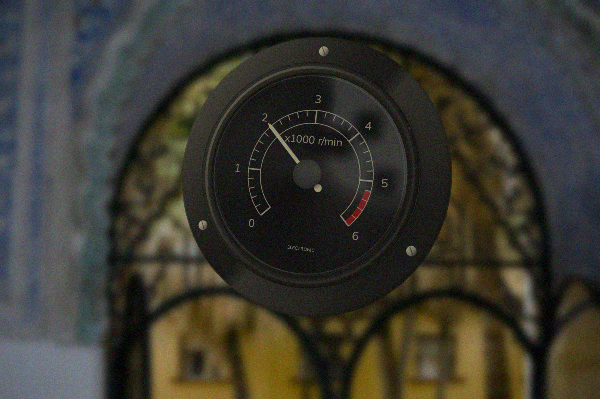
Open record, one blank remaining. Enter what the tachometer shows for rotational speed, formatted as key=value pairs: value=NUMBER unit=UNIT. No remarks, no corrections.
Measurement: value=2000 unit=rpm
